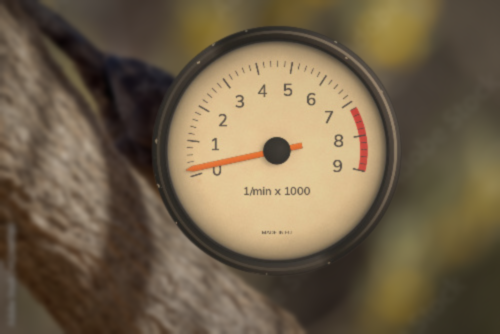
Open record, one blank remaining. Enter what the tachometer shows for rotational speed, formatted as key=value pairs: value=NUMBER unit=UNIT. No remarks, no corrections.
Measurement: value=200 unit=rpm
